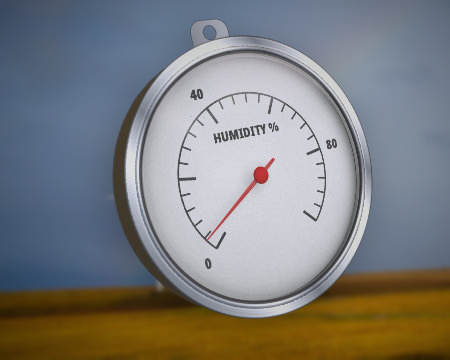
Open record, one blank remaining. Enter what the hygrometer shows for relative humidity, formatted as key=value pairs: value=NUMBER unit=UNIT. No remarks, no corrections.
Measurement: value=4 unit=%
